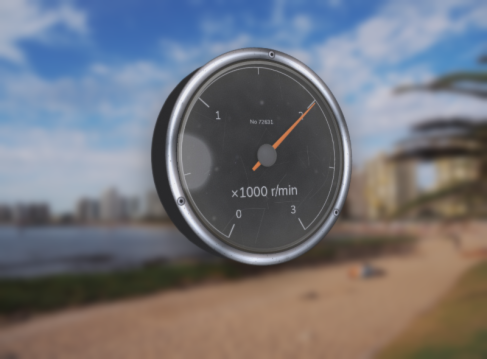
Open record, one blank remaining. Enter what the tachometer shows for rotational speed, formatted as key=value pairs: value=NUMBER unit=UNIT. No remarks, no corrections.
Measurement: value=2000 unit=rpm
